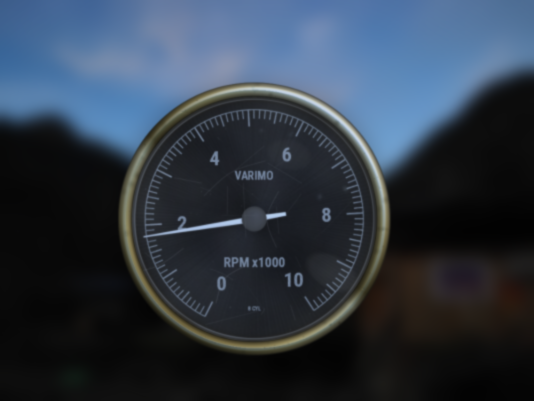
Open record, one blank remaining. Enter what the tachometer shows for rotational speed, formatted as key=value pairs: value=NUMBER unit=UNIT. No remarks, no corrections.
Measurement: value=1800 unit=rpm
